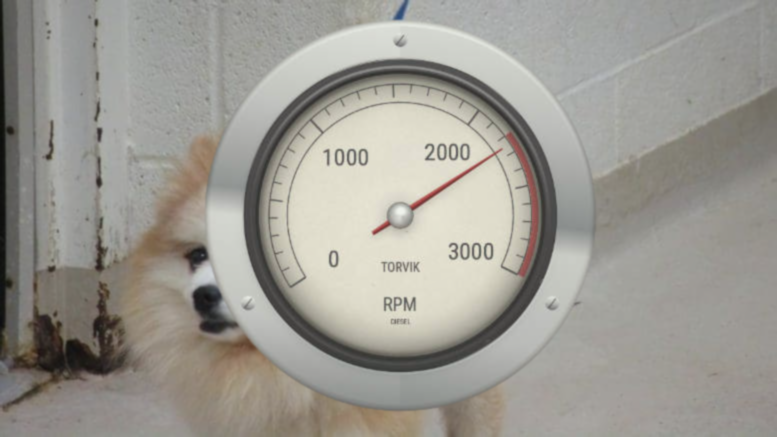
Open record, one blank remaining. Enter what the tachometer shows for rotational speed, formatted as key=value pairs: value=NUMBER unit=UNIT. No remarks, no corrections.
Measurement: value=2250 unit=rpm
